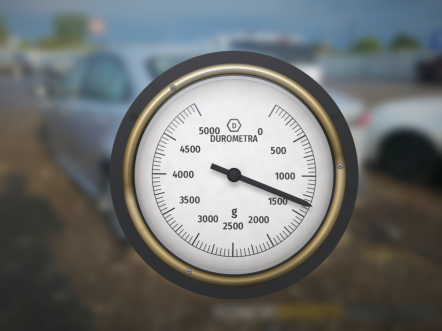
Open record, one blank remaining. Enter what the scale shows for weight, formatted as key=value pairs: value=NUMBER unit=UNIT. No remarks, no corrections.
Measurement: value=1350 unit=g
